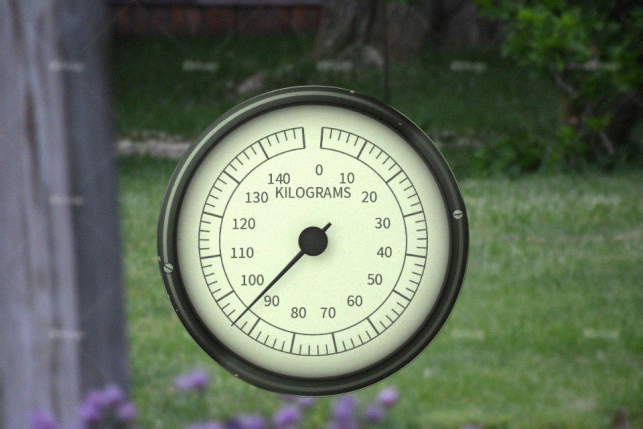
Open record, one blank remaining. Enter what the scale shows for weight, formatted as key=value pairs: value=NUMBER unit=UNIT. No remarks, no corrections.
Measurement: value=94 unit=kg
